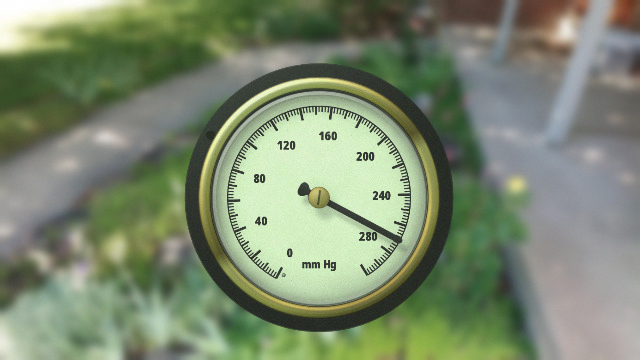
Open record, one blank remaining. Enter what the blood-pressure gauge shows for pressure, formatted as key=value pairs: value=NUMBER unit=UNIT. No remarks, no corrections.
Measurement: value=270 unit=mmHg
